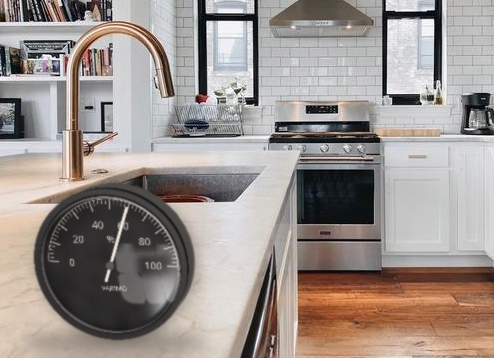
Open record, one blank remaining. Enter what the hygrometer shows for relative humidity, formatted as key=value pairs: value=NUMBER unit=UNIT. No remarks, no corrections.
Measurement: value=60 unit=%
